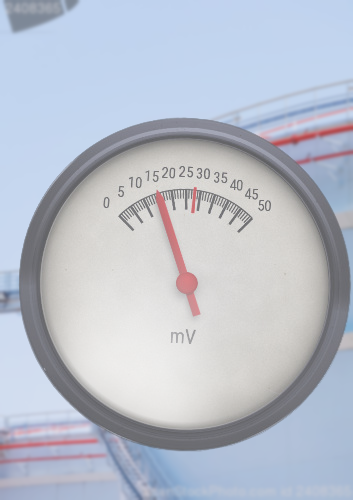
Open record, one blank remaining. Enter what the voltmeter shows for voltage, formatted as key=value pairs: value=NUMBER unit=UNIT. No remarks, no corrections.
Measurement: value=15 unit=mV
